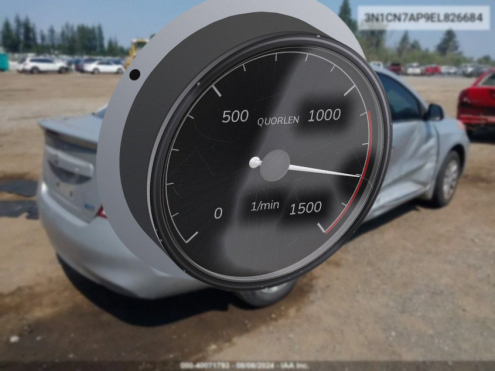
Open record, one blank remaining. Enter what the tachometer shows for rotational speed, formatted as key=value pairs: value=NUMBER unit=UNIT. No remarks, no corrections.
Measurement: value=1300 unit=rpm
